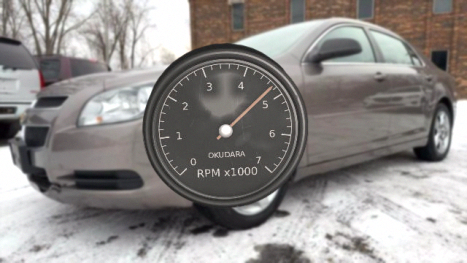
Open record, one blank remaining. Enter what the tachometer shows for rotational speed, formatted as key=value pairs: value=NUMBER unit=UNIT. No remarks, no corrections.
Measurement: value=4700 unit=rpm
